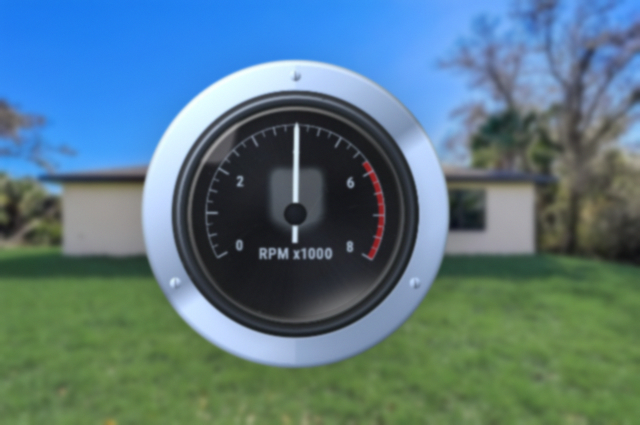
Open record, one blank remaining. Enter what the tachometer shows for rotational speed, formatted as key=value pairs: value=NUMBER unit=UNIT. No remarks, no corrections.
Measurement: value=4000 unit=rpm
